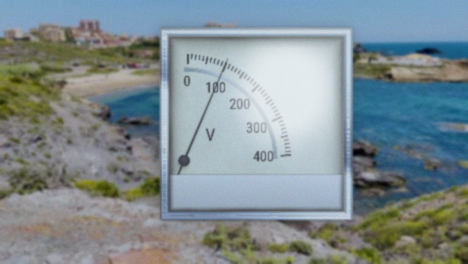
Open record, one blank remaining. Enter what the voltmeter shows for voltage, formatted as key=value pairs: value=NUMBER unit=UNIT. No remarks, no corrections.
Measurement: value=100 unit=V
